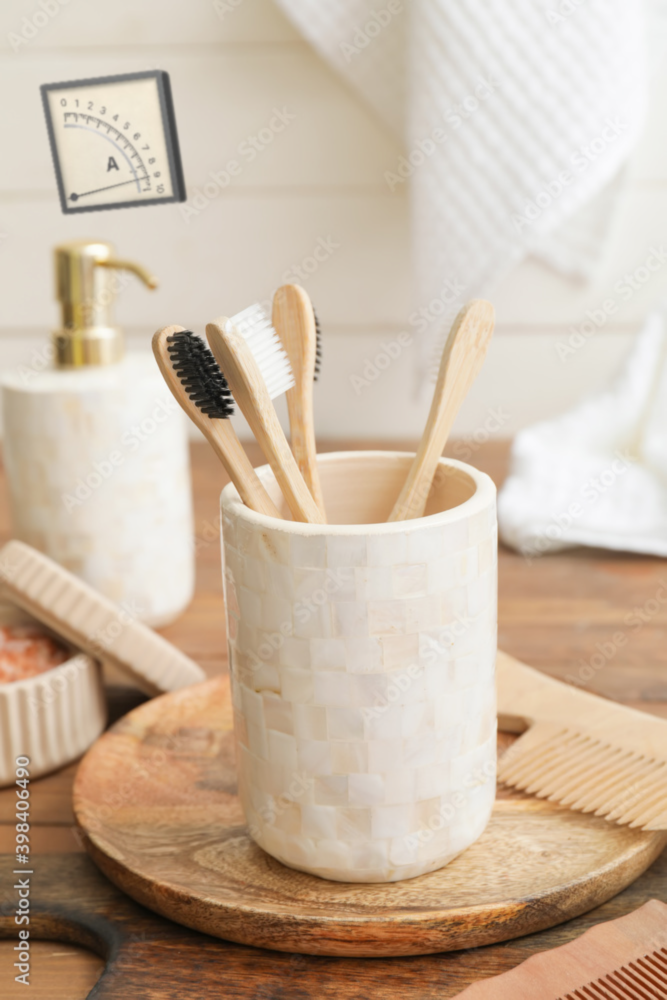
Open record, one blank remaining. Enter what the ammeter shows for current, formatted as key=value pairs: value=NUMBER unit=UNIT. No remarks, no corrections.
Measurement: value=9 unit=A
